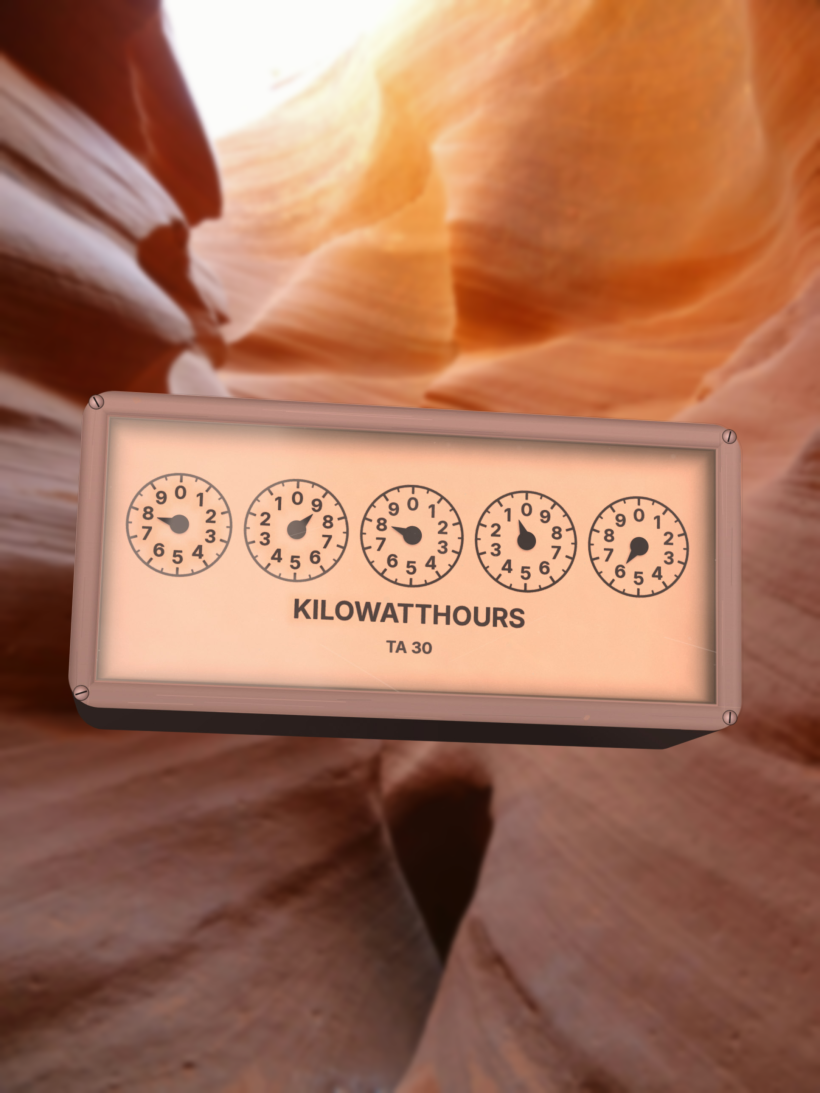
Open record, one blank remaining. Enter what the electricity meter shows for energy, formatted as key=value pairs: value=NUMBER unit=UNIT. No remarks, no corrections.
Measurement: value=78806 unit=kWh
